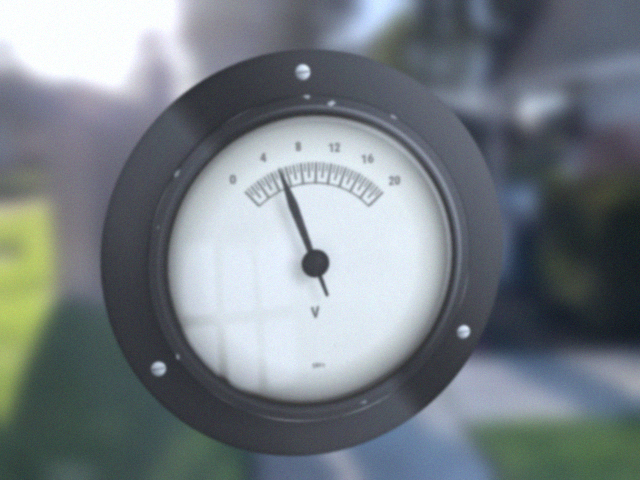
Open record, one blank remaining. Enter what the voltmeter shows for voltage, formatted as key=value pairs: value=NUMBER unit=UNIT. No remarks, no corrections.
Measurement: value=5 unit=V
